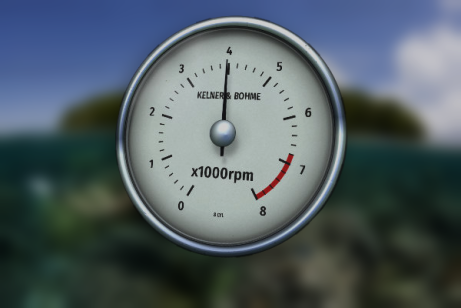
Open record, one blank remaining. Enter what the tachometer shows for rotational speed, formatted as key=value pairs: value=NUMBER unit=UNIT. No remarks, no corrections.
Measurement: value=4000 unit=rpm
